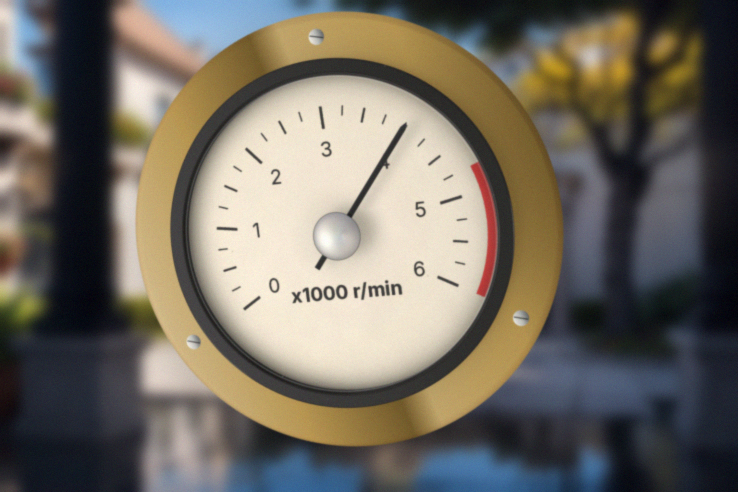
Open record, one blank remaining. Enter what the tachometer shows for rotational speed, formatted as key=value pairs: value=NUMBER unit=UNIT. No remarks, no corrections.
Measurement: value=4000 unit=rpm
